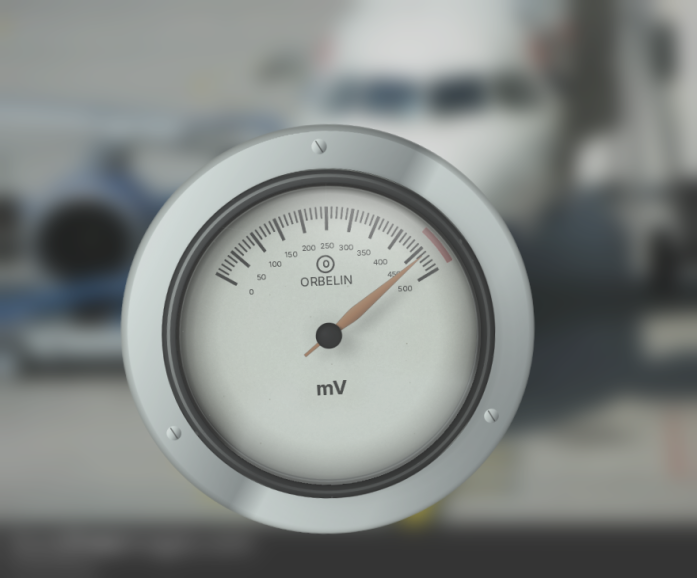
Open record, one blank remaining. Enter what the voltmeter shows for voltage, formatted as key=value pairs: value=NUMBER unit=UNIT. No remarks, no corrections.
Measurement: value=460 unit=mV
